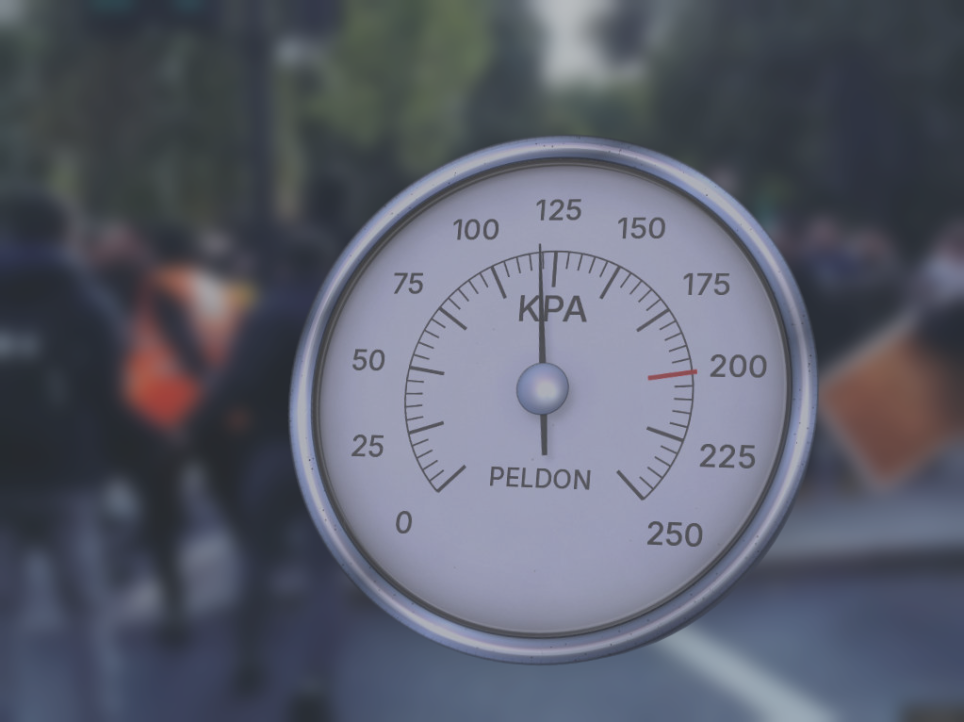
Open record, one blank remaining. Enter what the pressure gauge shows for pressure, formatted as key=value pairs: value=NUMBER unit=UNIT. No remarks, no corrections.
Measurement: value=120 unit=kPa
